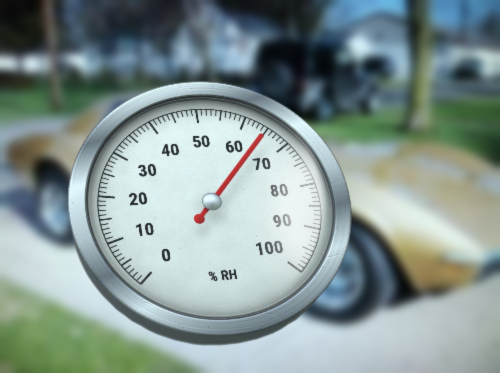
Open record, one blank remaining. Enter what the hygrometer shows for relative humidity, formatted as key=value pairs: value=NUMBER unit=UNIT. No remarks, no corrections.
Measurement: value=65 unit=%
